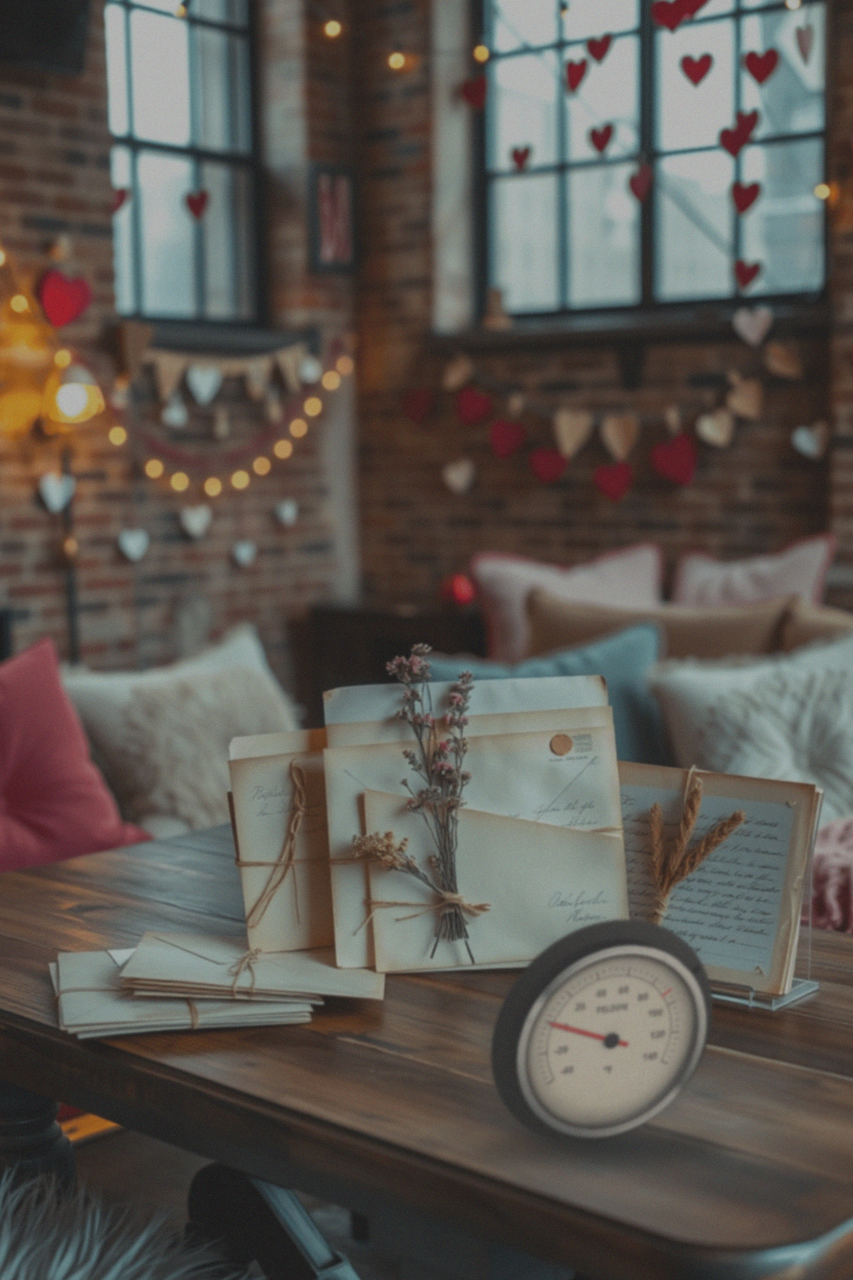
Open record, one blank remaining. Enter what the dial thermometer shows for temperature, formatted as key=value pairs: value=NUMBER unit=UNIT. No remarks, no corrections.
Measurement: value=0 unit=°F
